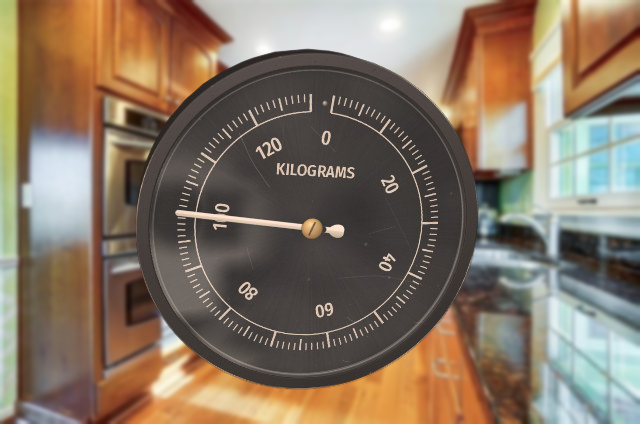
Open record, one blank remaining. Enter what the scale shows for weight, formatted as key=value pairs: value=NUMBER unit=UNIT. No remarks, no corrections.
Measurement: value=100 unit=kg
